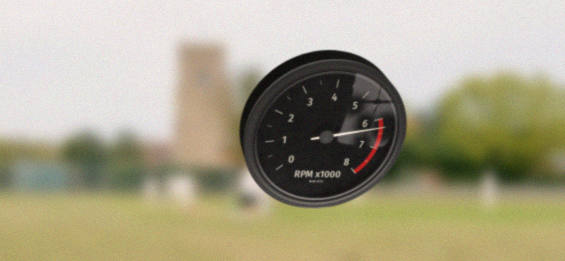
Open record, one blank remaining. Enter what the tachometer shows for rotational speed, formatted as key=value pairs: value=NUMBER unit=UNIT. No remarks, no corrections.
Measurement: value=6250 unit=rpm
